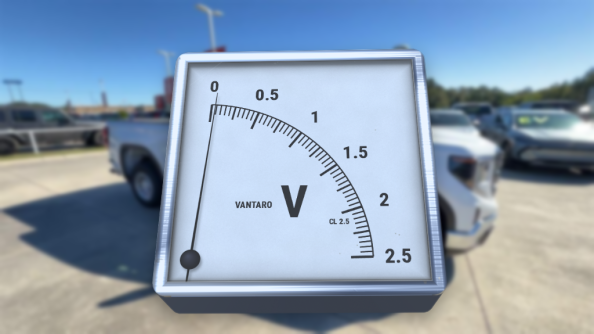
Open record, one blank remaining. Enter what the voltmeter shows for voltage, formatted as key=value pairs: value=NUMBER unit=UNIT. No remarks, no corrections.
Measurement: value=0.05 unit=V
